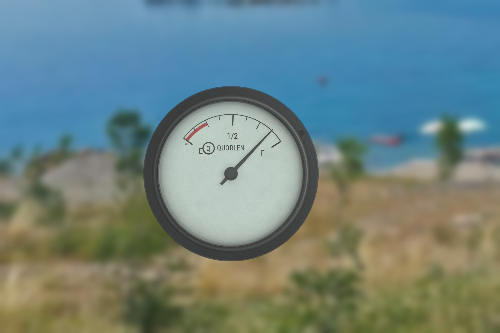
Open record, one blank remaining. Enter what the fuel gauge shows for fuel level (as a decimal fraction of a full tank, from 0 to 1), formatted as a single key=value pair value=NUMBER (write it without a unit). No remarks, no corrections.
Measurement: value=0.875
